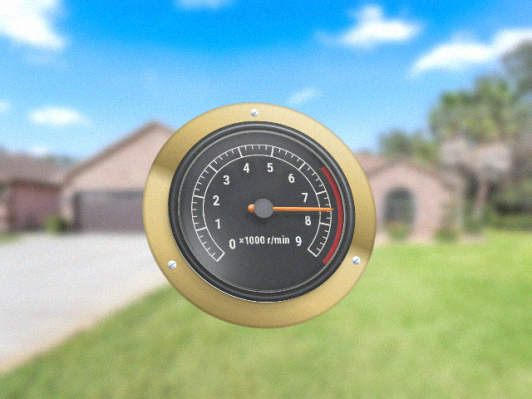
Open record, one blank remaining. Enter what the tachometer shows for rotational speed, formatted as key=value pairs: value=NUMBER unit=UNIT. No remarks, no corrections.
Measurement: value=7600 unit=rpm
